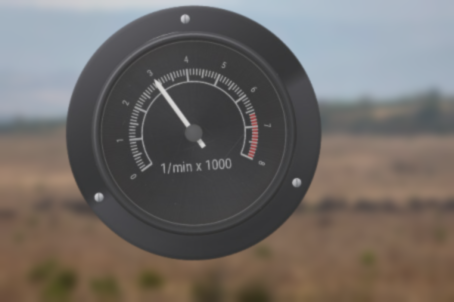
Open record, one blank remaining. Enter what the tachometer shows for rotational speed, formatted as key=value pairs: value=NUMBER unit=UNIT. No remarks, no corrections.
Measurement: value=3000 unit=rpm
